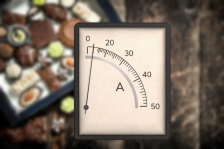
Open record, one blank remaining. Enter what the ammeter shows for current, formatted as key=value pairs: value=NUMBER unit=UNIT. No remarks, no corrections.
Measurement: value=10 unit=A
